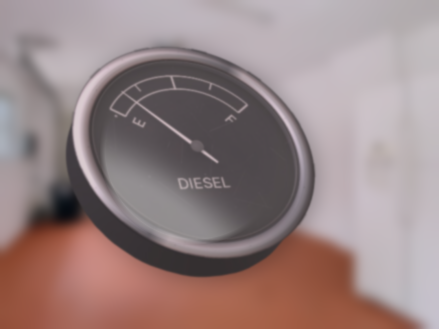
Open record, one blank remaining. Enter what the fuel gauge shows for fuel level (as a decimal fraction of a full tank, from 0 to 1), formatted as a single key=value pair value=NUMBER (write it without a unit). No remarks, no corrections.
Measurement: value=0.125
